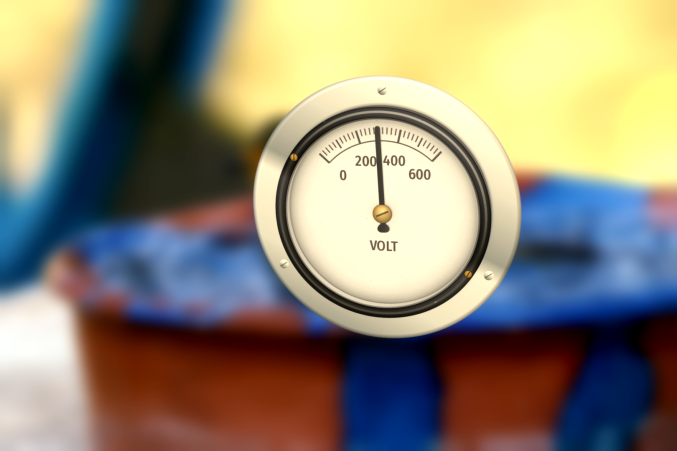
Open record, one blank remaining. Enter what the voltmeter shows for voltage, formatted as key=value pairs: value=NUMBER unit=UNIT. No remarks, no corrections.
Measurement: value=300 unit=V
